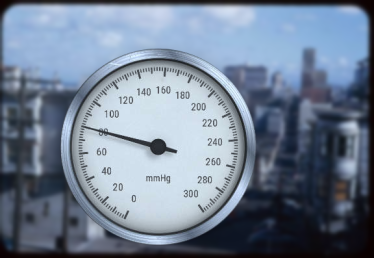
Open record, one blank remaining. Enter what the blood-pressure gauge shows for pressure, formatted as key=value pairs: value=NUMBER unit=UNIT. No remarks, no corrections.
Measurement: value=80 unit=mmHg
